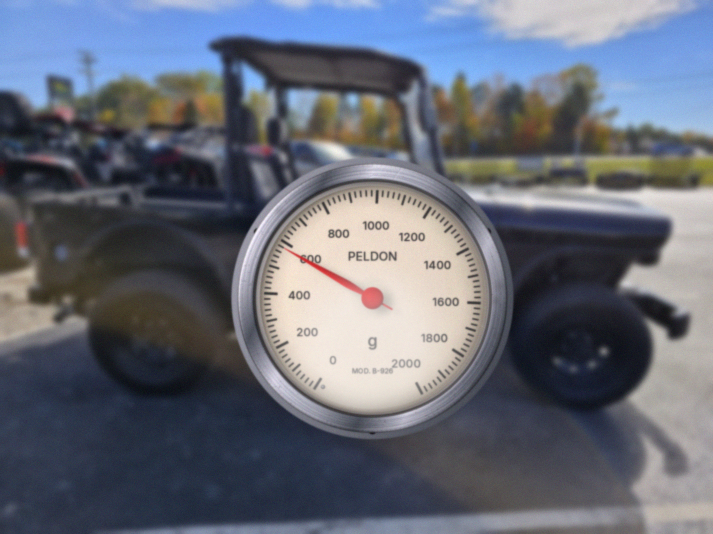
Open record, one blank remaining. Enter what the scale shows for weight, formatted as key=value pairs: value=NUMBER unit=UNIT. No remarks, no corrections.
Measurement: value=580 unit=g
